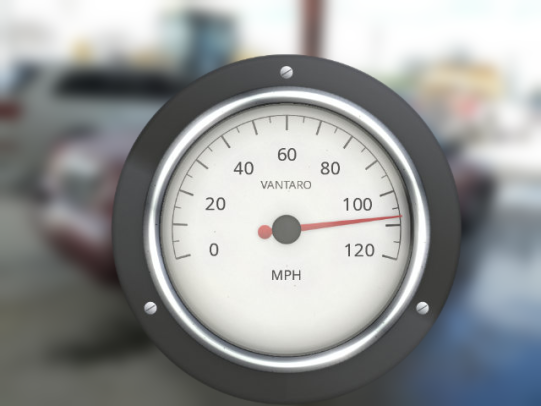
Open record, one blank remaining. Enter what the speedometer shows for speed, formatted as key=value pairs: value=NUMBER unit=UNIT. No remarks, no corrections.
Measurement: value=107.5 unit=mph
